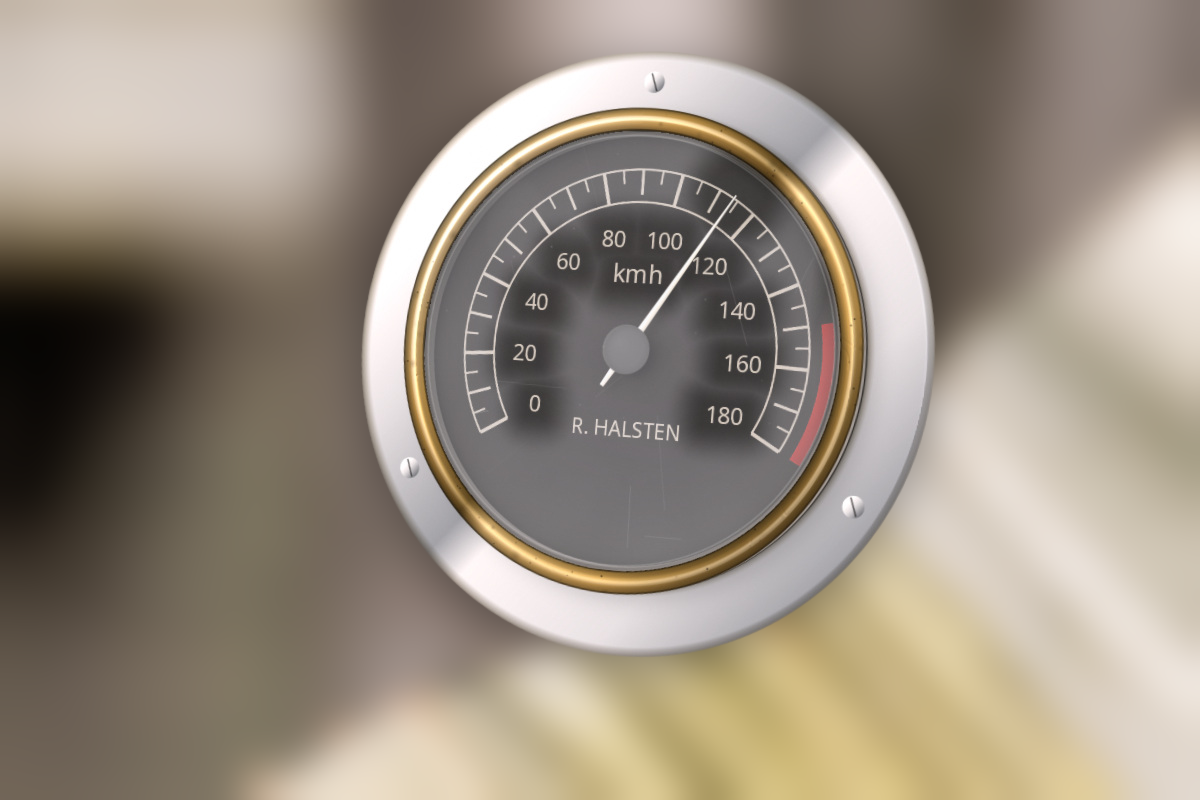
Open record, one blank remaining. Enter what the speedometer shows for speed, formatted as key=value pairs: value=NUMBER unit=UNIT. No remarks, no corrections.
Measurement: value=115 unit=km/h
